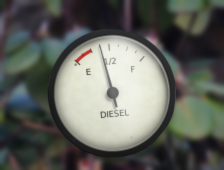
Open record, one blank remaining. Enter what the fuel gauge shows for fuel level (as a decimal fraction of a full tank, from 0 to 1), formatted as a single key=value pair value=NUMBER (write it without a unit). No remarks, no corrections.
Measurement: value=0.375
